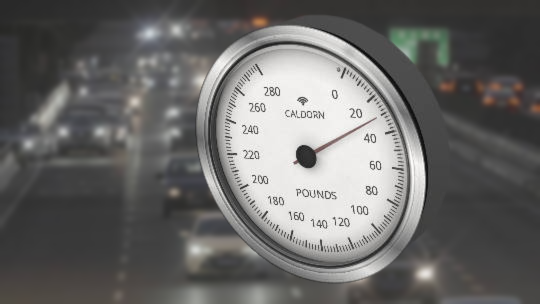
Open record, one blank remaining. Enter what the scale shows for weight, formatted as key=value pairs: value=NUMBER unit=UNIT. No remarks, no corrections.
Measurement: value=30 unit=lb
